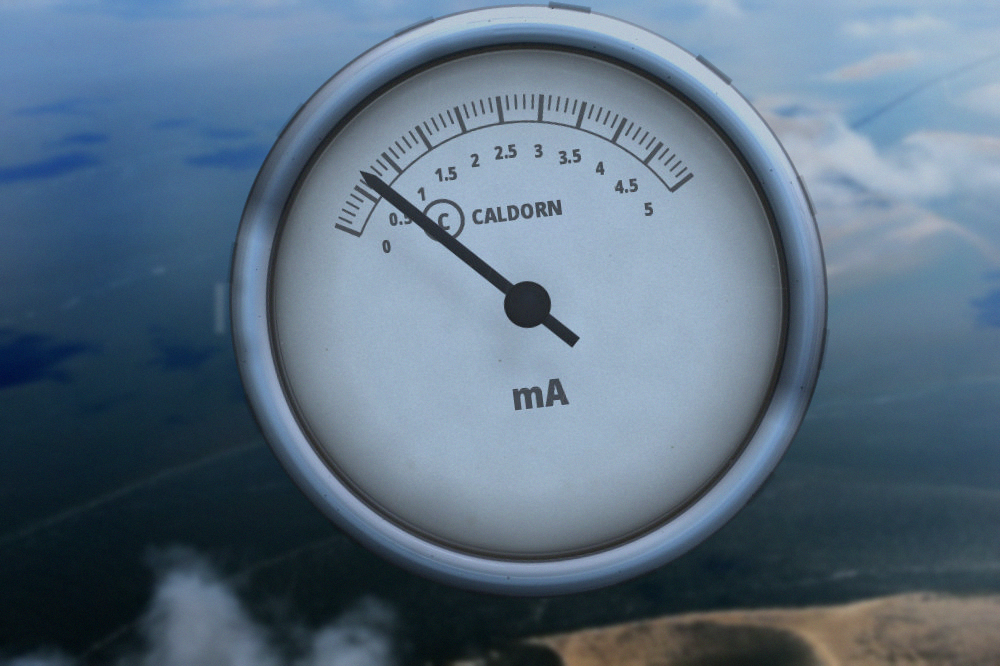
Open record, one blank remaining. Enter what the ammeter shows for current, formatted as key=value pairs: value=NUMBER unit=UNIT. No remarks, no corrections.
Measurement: value=0.7 unit=mA
